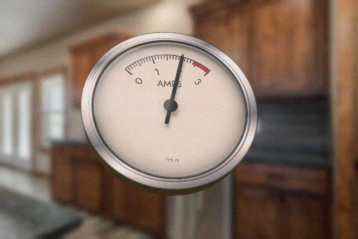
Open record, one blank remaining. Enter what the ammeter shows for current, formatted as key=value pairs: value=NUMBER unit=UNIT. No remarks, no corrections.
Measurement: value=2 unit=A
